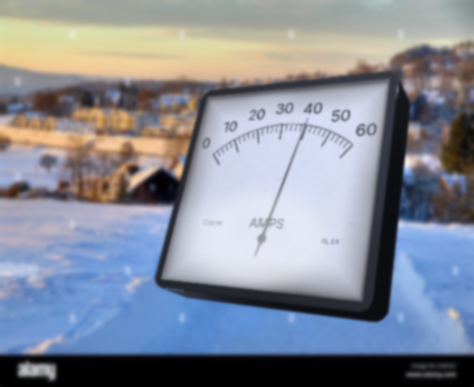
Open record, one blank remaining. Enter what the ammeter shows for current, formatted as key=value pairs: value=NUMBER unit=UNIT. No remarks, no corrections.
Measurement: value=40 unit=A
